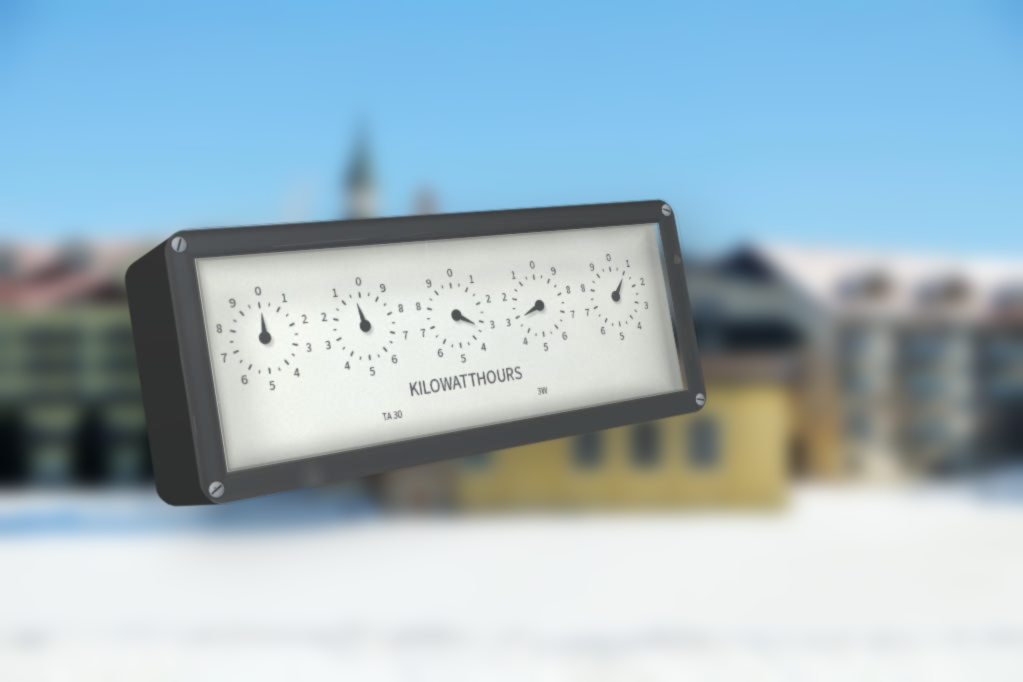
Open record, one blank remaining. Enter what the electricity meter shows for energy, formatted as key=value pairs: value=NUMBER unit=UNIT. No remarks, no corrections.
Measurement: value=331 unit=kWh
